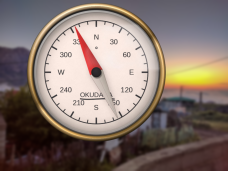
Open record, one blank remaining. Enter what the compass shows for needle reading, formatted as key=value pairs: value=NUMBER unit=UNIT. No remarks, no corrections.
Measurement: value=335 unit=°
